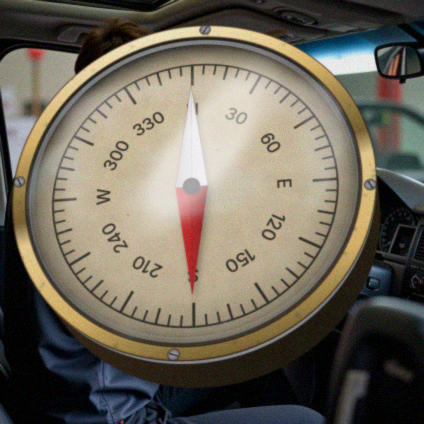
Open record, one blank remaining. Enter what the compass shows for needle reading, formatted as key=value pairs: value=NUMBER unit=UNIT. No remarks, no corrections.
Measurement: value=180 unit=°
